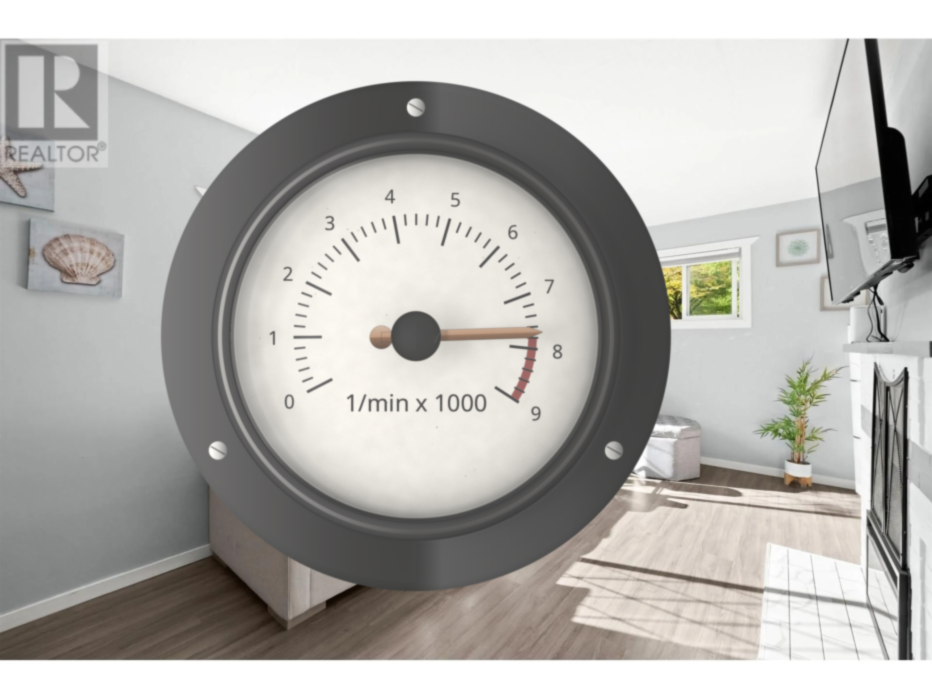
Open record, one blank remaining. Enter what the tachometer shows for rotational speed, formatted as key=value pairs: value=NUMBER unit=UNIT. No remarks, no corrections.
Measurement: value=7700 unit=rpm
